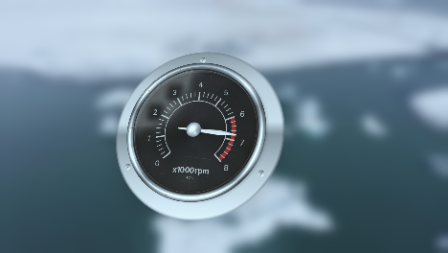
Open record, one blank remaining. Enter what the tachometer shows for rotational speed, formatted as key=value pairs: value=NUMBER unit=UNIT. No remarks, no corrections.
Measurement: value=6800 unit=rpm
